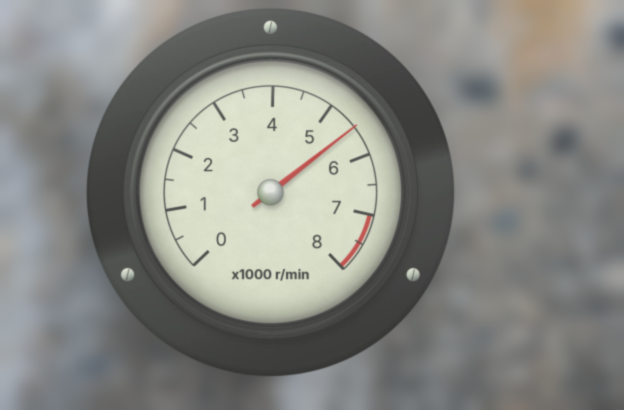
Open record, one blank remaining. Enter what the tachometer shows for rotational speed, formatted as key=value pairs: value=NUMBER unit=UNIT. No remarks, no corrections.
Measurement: value=5500 unit=rpm
